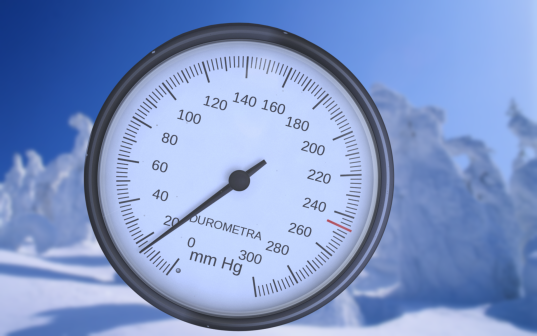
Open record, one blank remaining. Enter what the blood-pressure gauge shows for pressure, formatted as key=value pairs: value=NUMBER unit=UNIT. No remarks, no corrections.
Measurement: value=16 unit=mmHg
